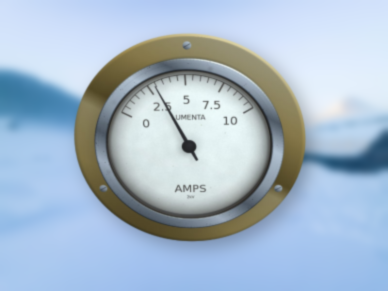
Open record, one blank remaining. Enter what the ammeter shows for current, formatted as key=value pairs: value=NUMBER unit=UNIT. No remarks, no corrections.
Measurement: value=3 unit=A
